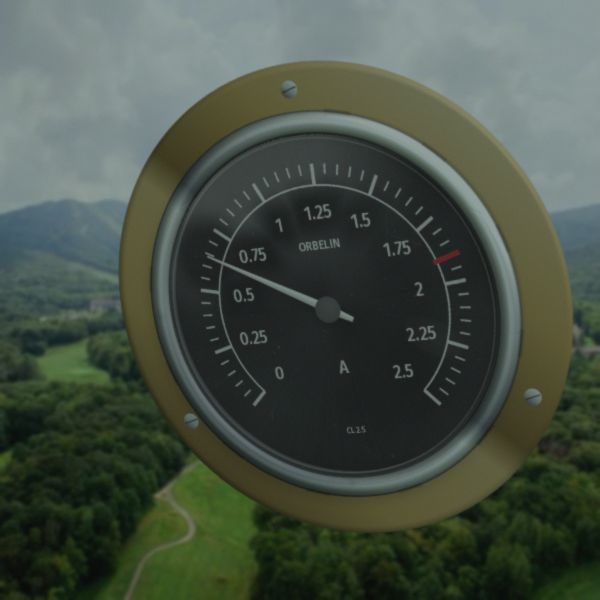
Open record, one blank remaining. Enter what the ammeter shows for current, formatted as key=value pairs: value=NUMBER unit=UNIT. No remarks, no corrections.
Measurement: value=0.65 unit=A
